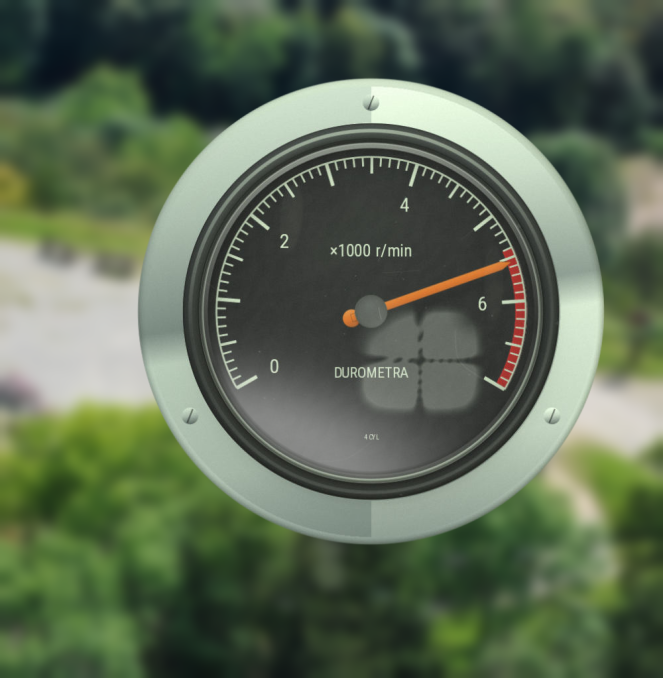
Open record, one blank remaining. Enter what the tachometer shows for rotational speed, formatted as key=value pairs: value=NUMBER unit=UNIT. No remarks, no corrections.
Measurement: value=5550 unit=rpm
